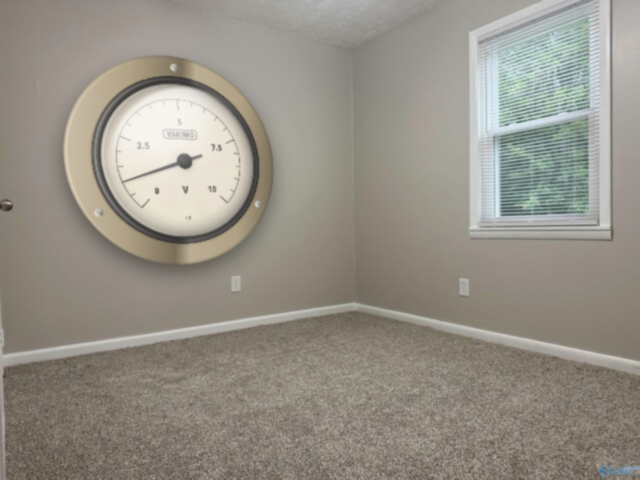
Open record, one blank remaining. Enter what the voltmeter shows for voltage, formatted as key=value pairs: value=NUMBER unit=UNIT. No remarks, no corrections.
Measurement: value=1 unit=V
